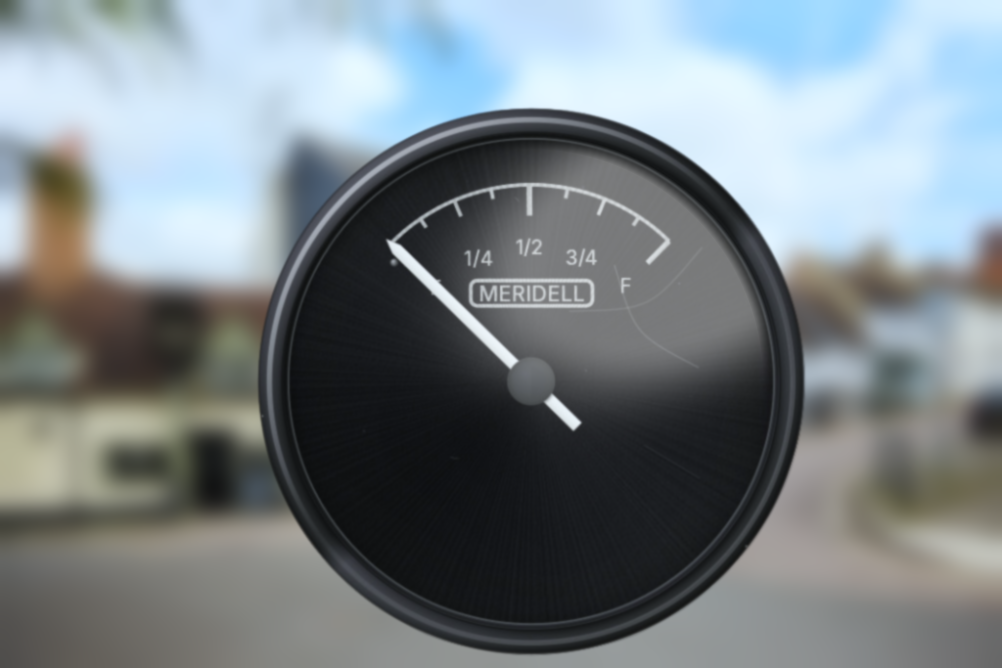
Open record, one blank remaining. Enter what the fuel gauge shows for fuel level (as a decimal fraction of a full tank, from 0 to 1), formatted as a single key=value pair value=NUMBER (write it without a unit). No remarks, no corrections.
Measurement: value=0
